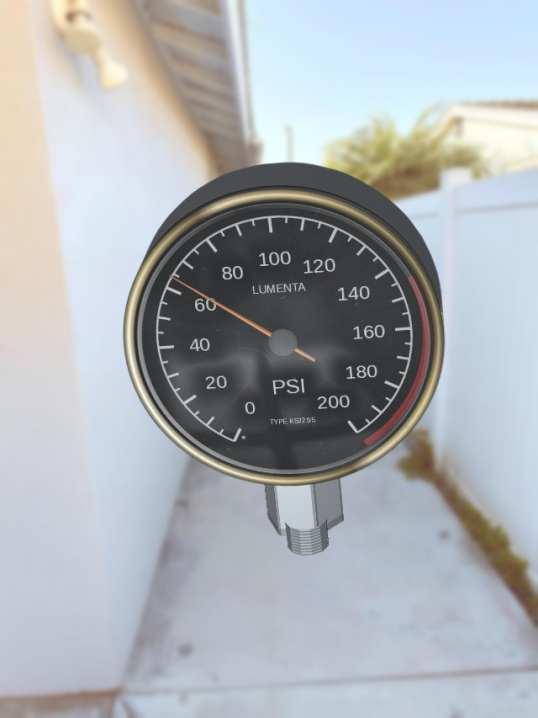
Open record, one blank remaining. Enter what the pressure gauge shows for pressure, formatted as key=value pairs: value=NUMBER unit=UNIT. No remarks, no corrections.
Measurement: value=65 unit=psi
